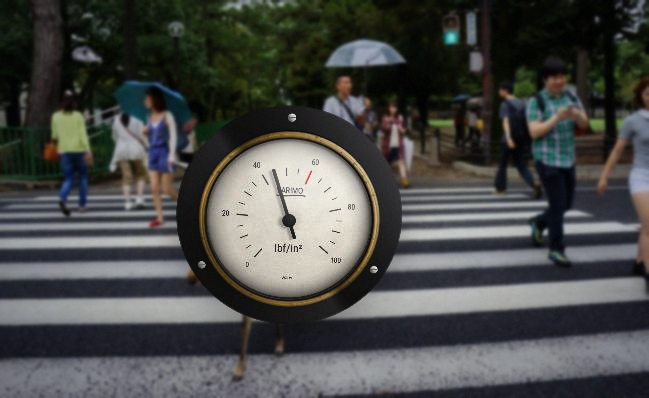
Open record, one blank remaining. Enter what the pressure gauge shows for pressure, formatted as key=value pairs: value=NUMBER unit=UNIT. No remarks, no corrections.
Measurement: value=45 unit=psi
